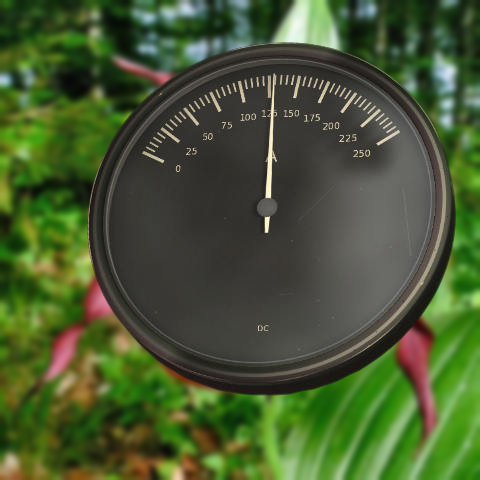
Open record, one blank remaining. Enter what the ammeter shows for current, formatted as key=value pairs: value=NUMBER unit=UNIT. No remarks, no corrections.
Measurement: value=130 unit=A
